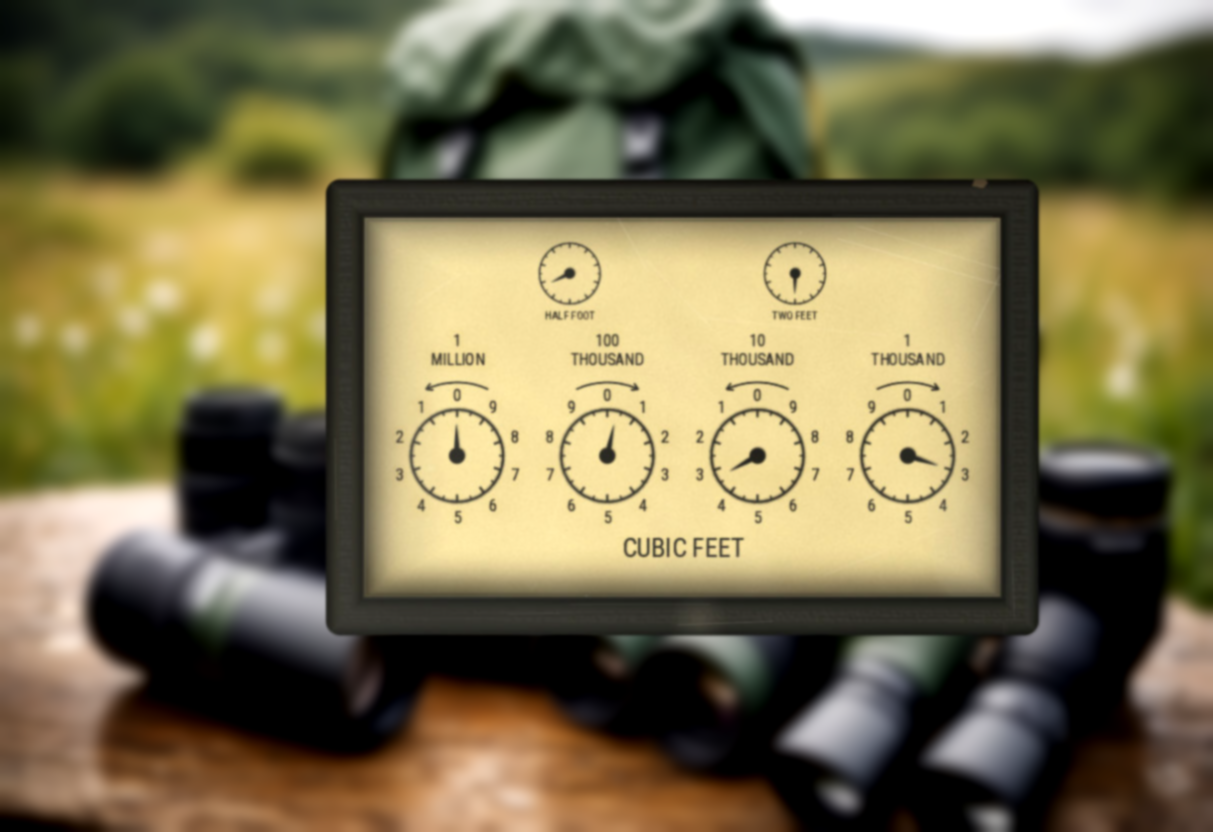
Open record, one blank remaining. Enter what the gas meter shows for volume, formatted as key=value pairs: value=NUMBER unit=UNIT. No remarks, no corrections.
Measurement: value=3300 unit=ft³
